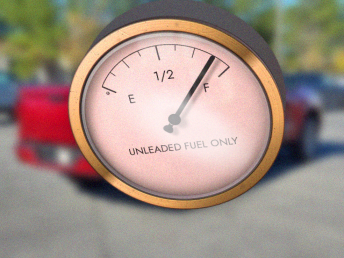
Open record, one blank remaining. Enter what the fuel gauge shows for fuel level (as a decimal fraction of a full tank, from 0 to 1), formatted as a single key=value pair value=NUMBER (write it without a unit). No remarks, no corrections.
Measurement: value=0.875
